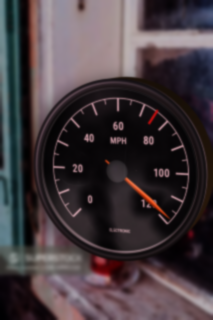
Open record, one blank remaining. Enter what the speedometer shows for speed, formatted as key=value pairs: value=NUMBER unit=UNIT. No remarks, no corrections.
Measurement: value=117.5 unit=mph
